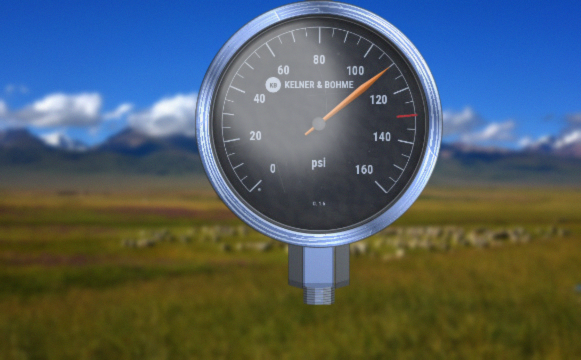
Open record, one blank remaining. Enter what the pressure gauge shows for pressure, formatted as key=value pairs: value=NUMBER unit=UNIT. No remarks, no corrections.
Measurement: value=110 unit=psi
